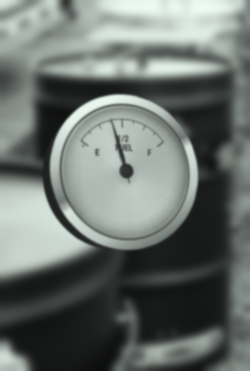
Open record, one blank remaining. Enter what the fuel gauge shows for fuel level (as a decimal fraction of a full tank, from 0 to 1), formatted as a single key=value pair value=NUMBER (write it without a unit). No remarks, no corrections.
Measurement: value=0.375
